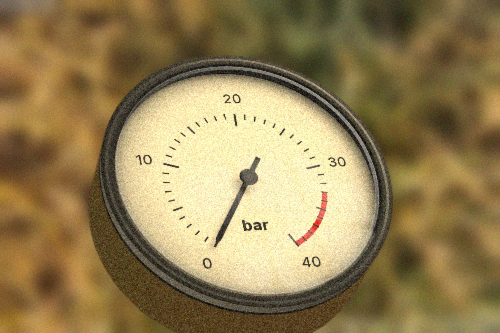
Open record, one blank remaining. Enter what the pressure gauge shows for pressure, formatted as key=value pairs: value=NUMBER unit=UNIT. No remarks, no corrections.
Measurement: value=0 unit=bar
